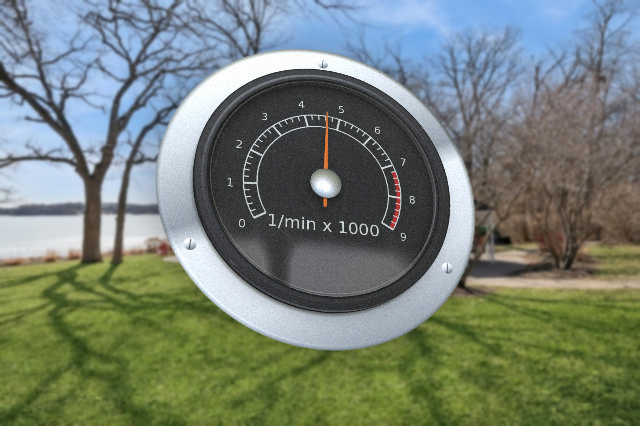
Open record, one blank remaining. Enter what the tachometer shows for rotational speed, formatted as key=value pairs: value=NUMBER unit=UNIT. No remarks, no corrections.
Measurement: value=4600 unit=rpm
